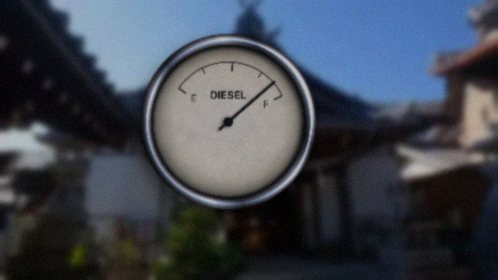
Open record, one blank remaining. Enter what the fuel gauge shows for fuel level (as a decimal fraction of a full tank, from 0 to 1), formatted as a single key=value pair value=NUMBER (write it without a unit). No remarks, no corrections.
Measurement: value=0.875
